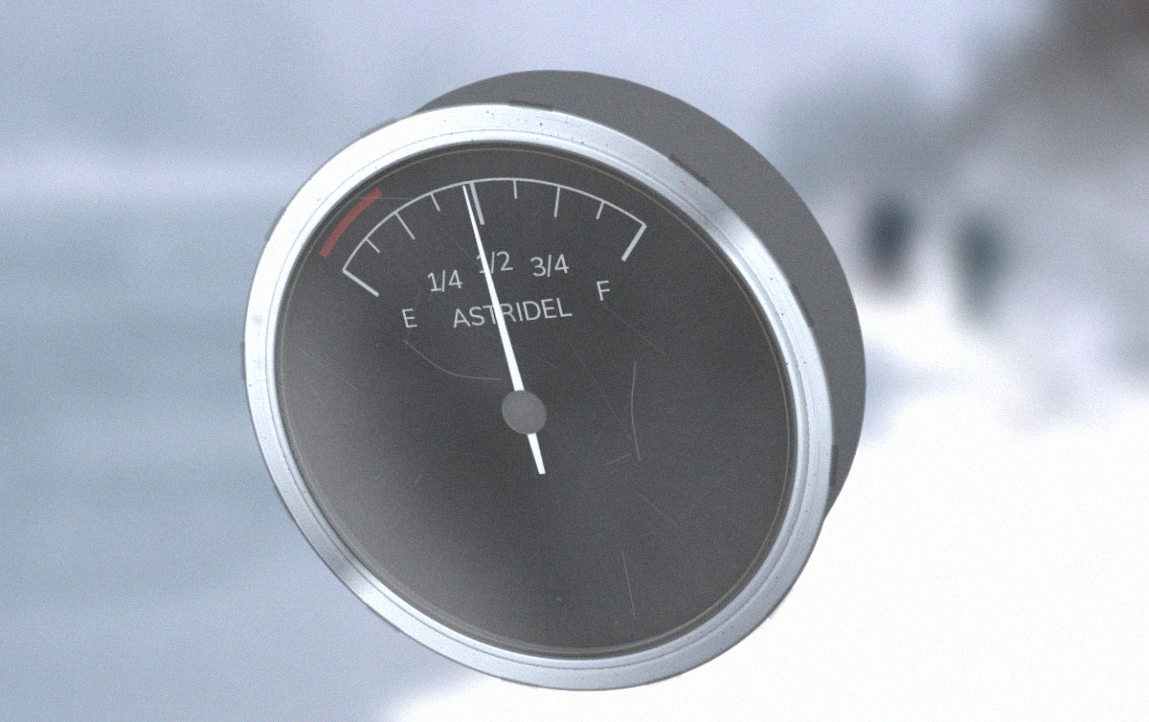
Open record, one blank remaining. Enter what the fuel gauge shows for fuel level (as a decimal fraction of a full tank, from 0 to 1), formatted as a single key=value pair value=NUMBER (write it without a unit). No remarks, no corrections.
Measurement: value=0.5
